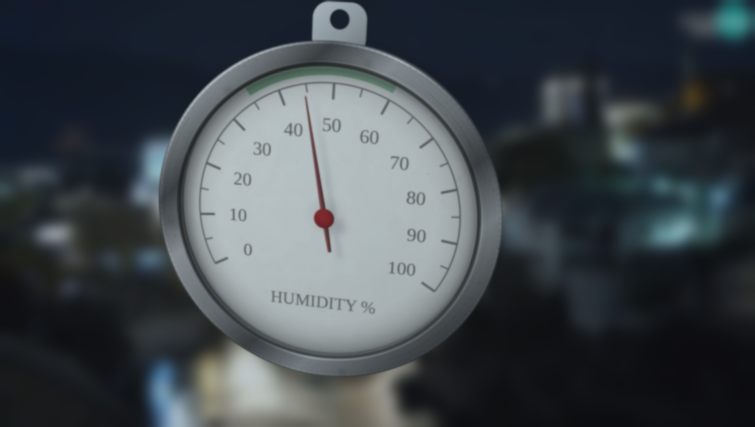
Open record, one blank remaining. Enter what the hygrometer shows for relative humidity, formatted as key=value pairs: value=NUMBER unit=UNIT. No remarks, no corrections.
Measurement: value=45 unit=%
